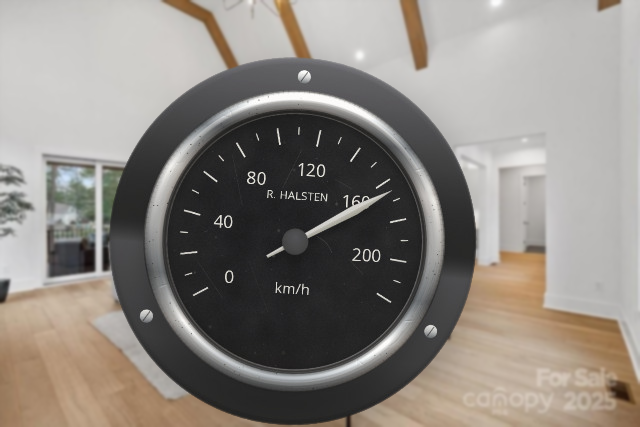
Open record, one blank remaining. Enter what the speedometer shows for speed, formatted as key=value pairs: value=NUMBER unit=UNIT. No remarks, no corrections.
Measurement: value=165 unit=km/h
